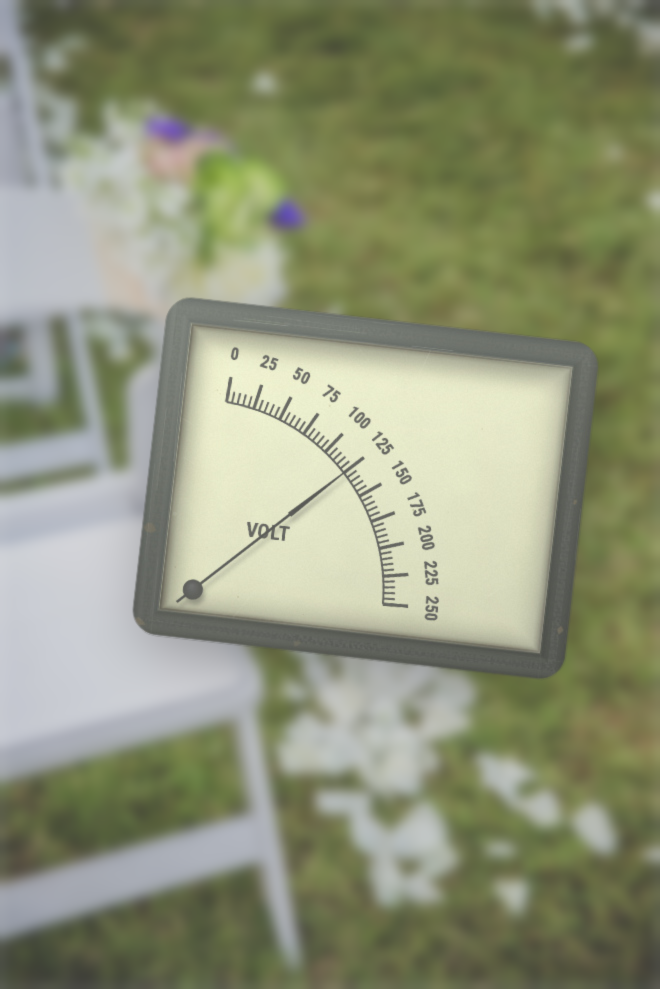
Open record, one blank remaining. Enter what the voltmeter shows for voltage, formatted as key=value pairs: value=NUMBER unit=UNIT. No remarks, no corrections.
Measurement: value=125 unit=V
